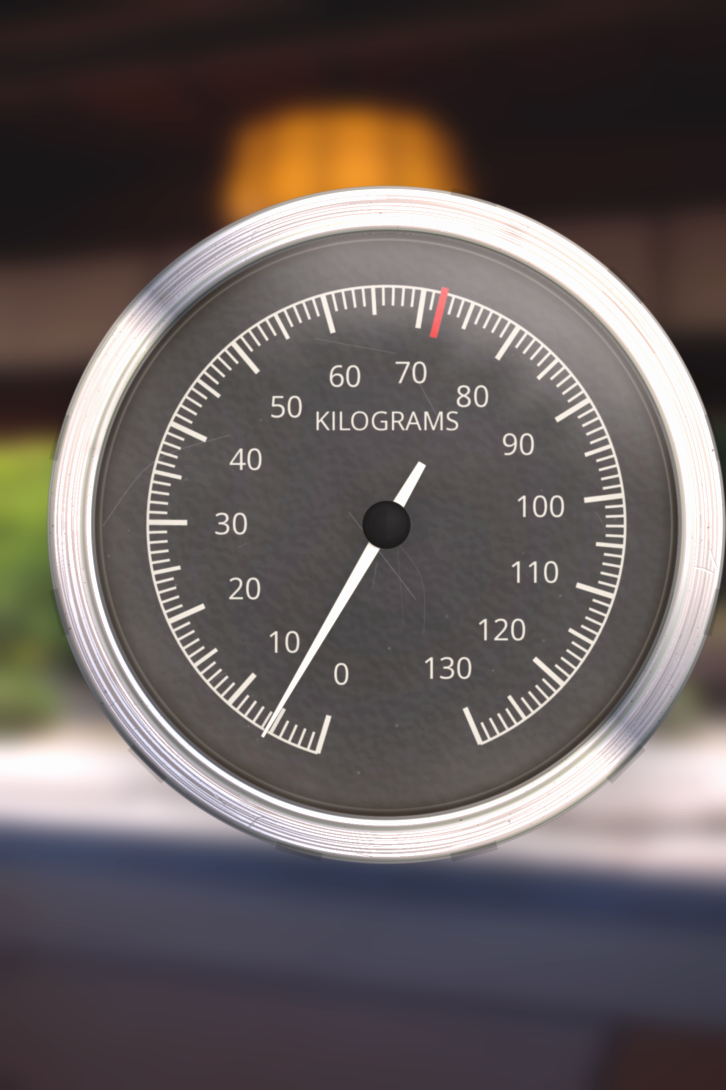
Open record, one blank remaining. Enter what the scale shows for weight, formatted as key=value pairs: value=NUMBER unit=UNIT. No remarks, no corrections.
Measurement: value=5.5 unit=kg
